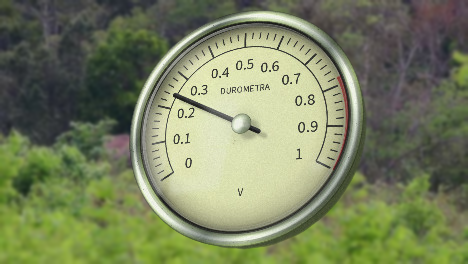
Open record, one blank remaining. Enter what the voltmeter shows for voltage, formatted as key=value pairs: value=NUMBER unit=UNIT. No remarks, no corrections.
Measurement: value=0.24 unit=V
